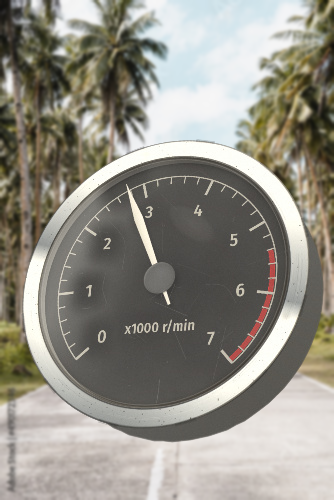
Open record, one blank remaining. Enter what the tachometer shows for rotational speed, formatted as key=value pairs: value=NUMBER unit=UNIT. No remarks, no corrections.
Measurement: value=2800 unit=rpm
